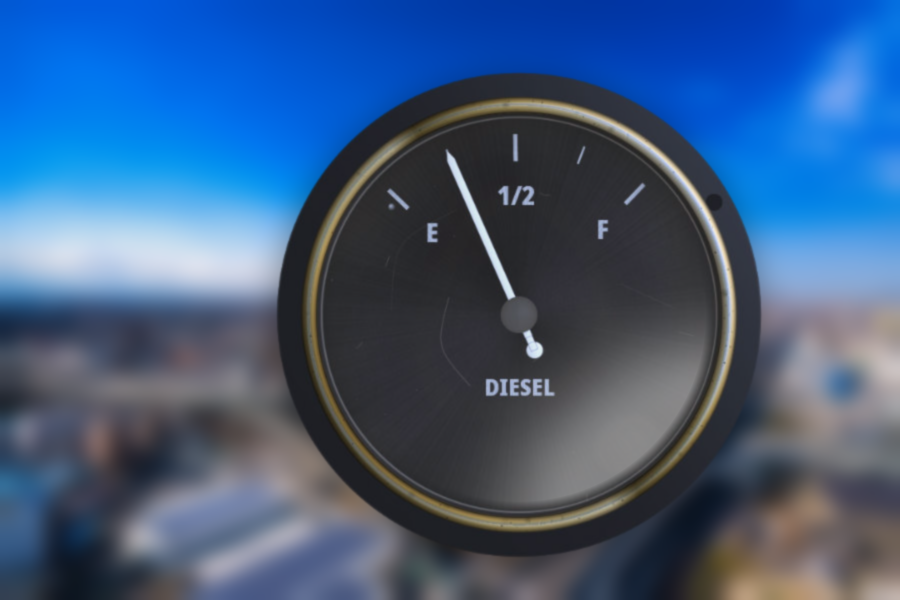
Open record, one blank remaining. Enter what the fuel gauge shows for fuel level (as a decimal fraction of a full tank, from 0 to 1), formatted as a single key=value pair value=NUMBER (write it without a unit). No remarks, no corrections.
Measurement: value=0.25
